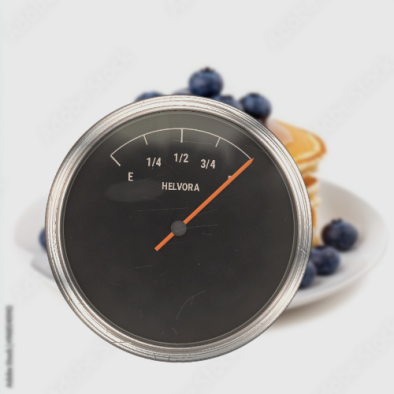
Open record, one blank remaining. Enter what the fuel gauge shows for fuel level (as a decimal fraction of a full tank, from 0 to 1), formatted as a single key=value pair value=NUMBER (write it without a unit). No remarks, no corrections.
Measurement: value=1
